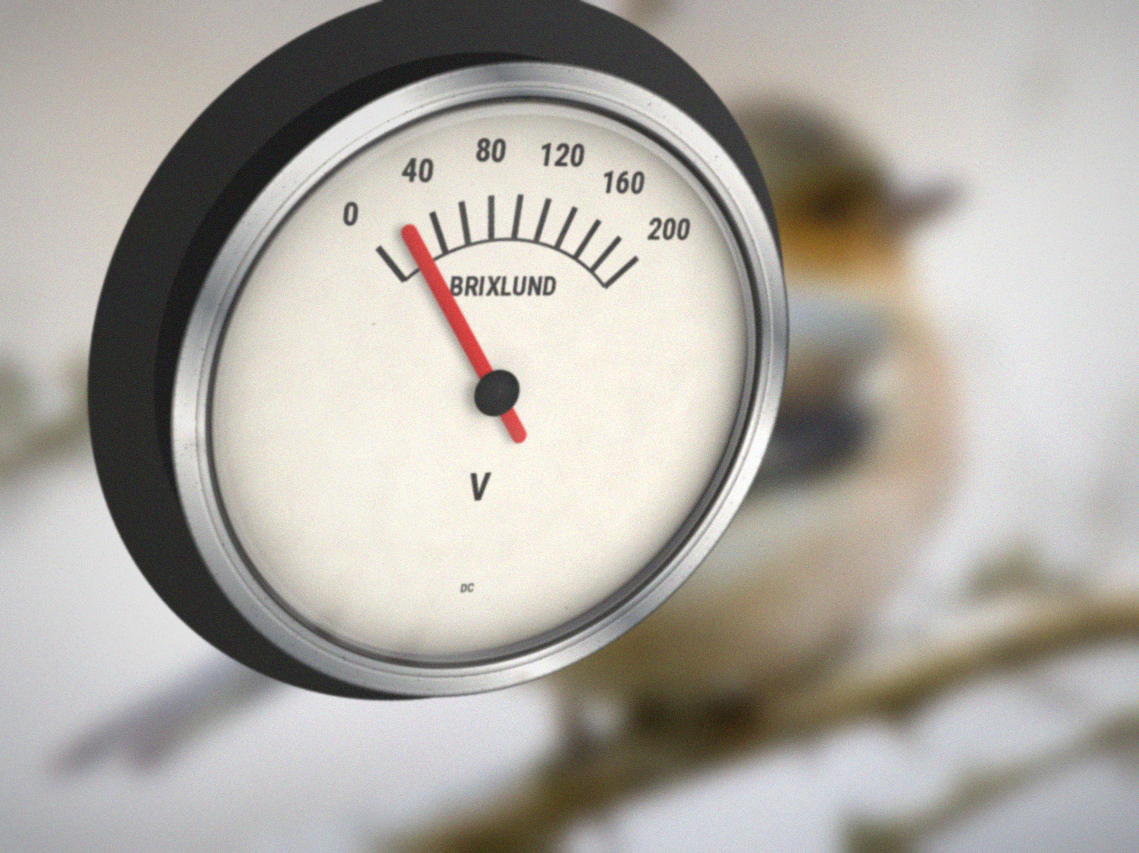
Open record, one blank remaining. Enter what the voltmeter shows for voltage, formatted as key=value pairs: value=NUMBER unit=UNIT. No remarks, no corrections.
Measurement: value=20 unit=V
